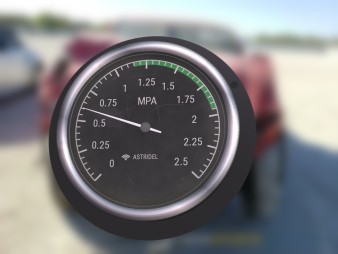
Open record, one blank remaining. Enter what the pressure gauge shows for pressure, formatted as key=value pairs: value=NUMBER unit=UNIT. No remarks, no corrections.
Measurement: value=0.6 unit=MPa
